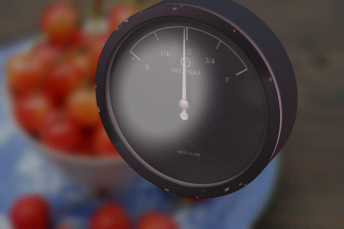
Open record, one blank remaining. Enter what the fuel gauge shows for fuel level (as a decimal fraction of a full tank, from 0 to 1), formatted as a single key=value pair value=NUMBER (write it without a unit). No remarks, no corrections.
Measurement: value=0.5
